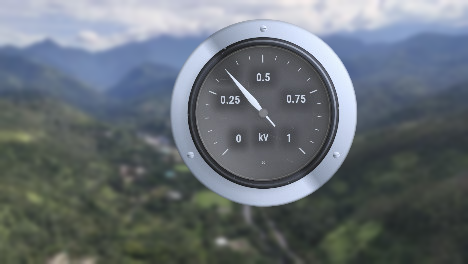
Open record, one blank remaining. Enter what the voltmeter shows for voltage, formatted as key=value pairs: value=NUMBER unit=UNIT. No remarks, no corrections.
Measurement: value=0.35 unit=kV
